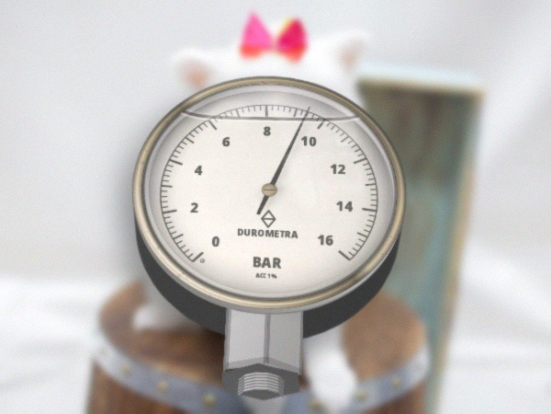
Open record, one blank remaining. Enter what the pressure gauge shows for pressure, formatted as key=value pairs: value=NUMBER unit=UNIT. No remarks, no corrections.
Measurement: value=9.4 unit=bar
